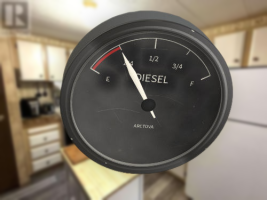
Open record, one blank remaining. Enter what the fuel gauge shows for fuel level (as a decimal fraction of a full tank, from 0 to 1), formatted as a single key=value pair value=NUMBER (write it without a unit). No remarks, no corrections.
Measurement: value=0.25
